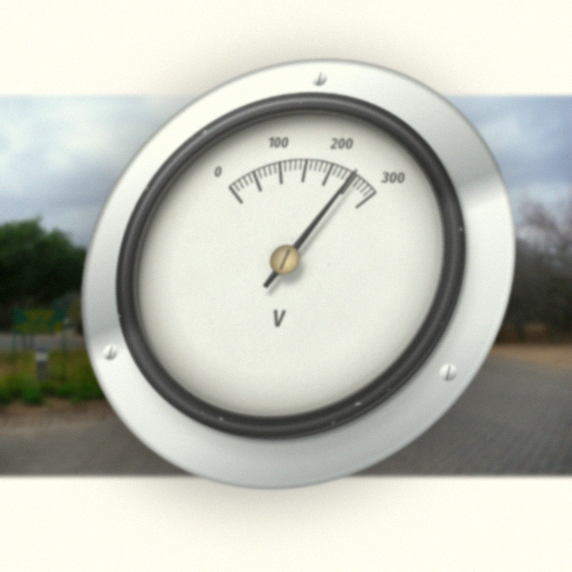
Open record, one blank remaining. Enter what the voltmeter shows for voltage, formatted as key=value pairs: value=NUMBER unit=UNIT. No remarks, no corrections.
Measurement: value=250 unit=V
